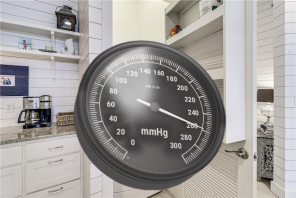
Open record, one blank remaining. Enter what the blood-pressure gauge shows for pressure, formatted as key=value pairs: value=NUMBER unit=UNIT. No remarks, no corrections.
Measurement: value=260 unit=mmHg
